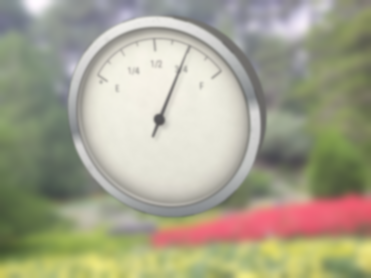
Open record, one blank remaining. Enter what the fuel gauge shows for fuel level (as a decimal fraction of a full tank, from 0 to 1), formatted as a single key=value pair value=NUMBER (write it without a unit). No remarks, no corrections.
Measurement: value=0.75
